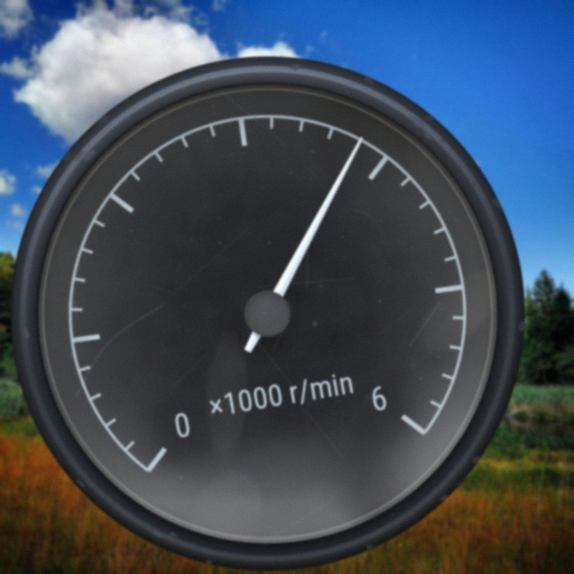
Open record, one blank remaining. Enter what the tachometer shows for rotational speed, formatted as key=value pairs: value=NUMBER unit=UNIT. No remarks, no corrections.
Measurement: value=3800 unit=rpm
